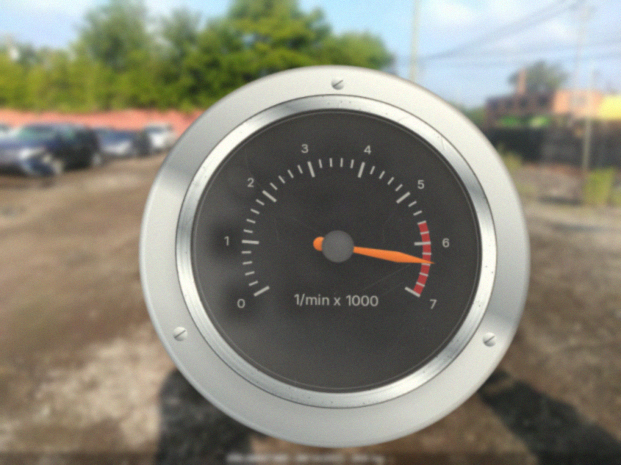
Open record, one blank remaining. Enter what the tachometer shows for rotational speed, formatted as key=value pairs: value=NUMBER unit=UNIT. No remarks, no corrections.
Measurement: value=6400 unit=rpm
